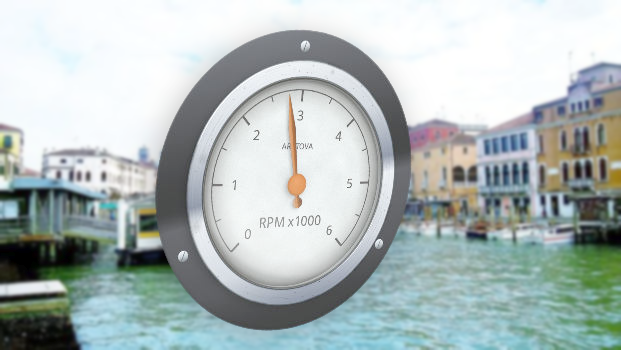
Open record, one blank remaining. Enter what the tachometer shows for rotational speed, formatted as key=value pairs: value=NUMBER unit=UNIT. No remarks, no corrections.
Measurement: value=2750 unit=rpm
